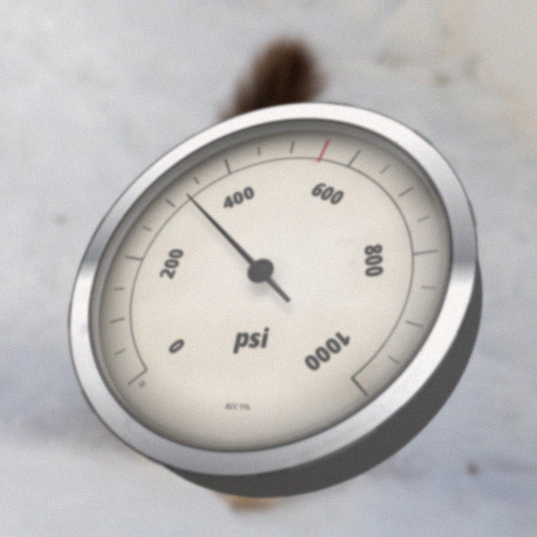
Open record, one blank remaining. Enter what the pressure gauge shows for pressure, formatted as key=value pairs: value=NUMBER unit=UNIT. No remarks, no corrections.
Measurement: value=325 unit=psi
